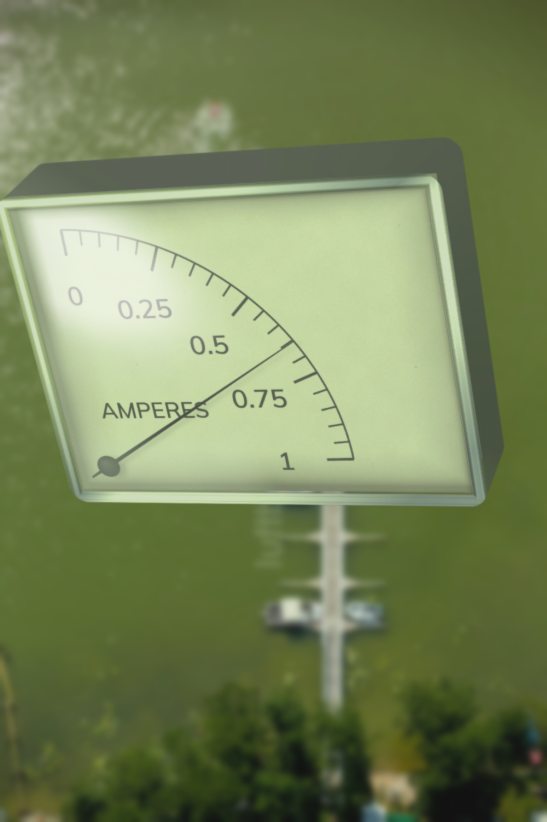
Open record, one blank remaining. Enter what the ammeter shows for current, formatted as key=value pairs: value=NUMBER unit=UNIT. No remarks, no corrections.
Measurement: value=0.65 unit=A
